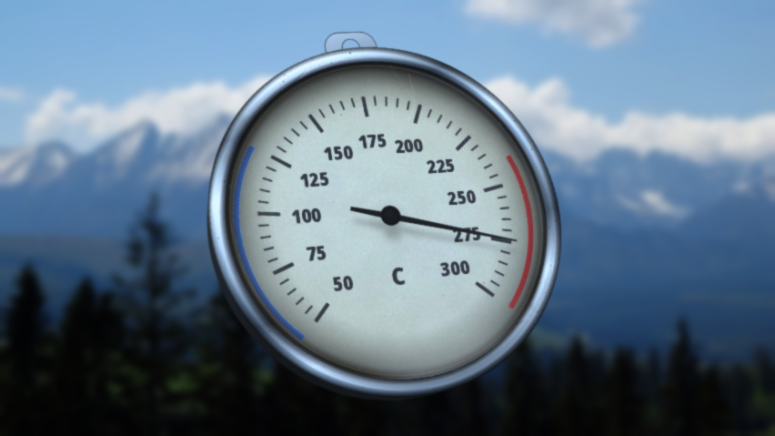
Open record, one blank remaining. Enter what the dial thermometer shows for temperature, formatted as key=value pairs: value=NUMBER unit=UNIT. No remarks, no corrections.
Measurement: value=275 unit=°C
